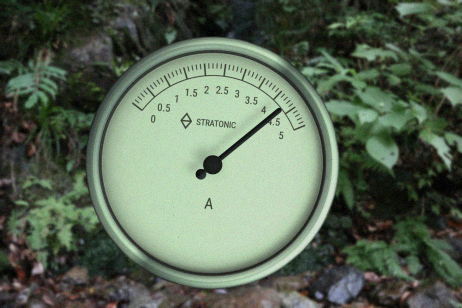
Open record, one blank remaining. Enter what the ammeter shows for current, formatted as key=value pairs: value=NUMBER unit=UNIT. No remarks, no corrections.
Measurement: value=4.3 unit=A
